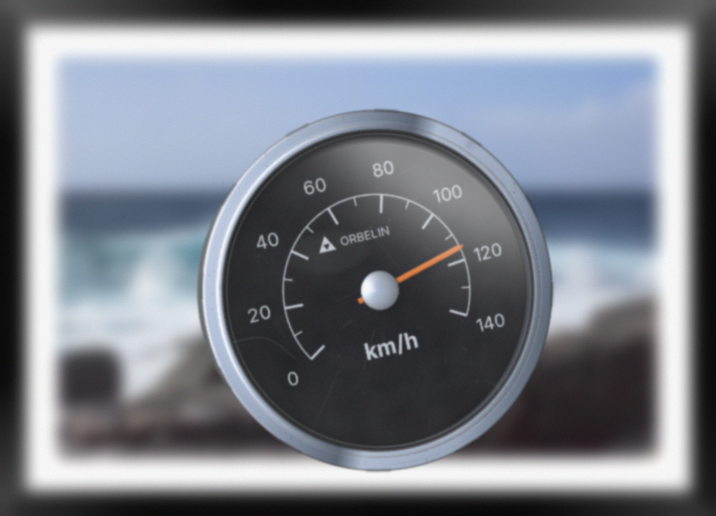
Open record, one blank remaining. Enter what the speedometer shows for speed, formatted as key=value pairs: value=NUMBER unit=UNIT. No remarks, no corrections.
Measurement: value=115 unit=km/h
